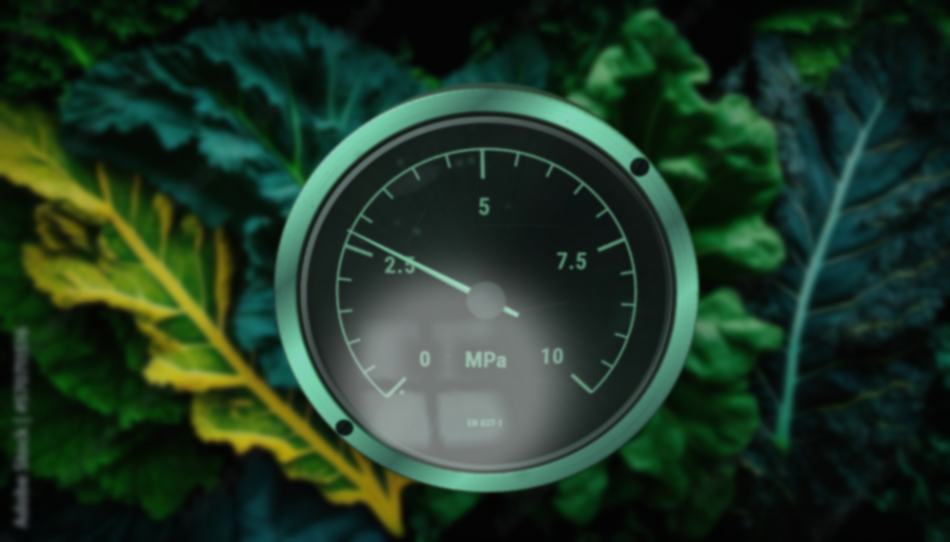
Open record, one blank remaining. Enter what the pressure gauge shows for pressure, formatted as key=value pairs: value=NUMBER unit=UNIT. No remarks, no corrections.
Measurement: value=2.75 unit=MPa
